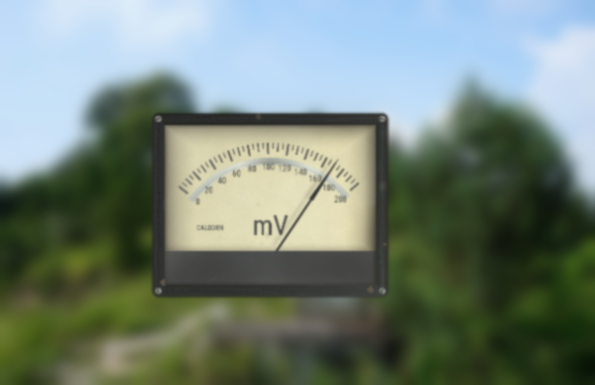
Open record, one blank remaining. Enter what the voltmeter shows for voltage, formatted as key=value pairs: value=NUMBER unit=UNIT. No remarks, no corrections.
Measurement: value=170 unit=mV
